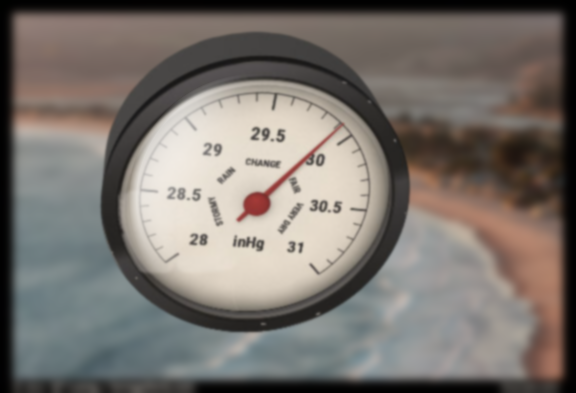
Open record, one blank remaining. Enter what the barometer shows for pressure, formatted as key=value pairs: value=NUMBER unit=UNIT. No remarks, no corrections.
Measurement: value=29.9 unit=inHg
